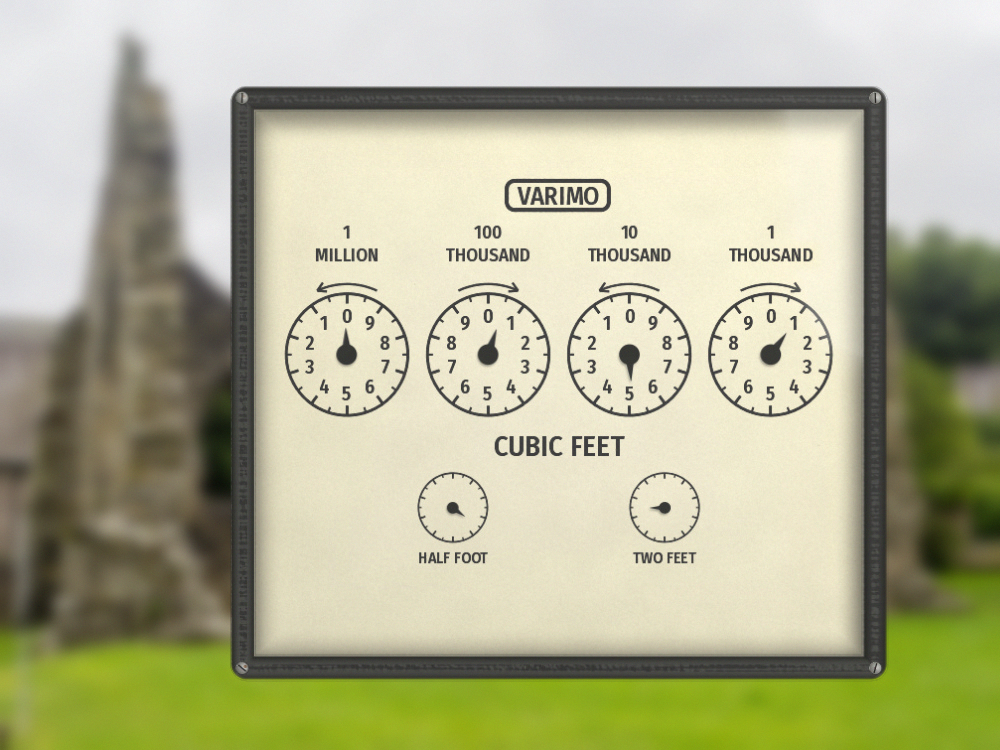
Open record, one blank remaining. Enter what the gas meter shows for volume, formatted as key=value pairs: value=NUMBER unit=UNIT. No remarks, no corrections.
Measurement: value=5100 unit=ft³
